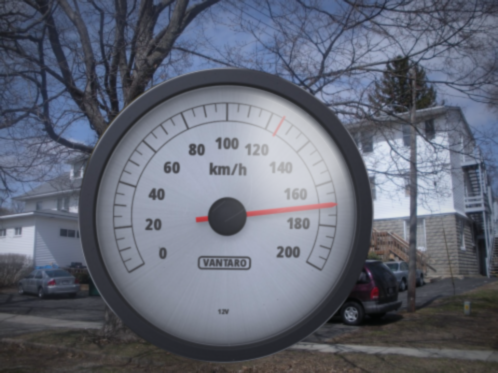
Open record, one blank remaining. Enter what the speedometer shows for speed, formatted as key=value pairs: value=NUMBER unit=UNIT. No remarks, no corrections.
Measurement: value=170 unit=km/h
